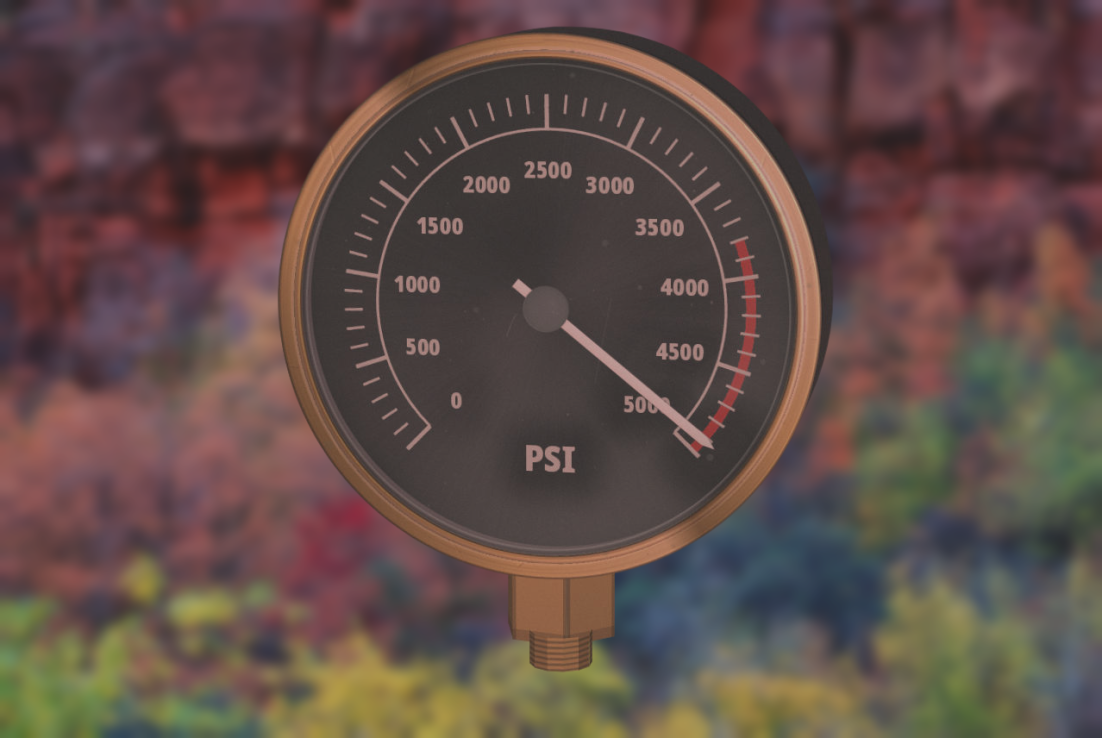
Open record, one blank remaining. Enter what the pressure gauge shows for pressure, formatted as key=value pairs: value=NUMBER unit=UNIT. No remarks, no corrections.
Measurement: value=4900 unit=psi
